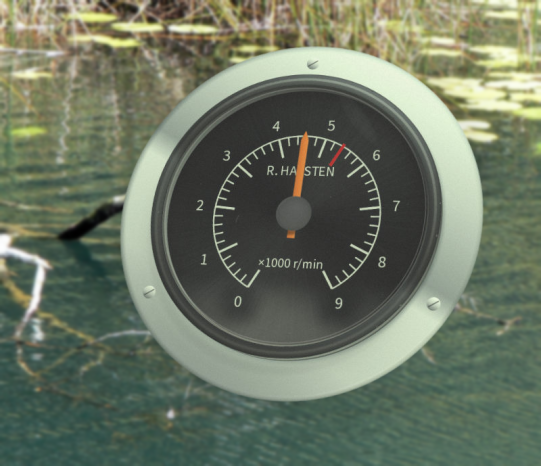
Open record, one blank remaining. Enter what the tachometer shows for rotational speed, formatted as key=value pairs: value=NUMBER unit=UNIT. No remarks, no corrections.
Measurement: value=4600 unit=rpm
